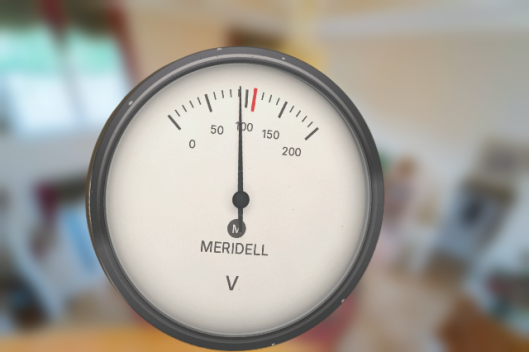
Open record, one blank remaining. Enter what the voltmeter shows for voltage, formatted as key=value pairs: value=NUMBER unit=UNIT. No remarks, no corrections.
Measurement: value=90 unit=V
